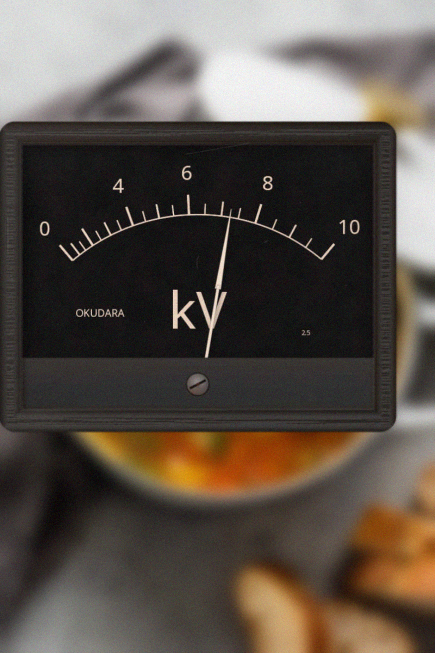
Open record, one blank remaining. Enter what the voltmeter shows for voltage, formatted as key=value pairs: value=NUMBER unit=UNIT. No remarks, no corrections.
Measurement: value=7.25 unit=kV
